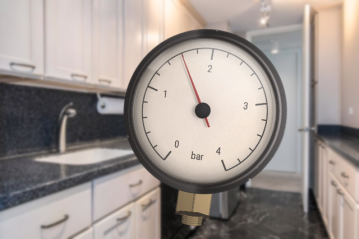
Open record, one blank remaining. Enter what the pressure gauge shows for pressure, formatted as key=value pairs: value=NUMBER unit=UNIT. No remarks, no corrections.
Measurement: value=1.6 unit=bar
